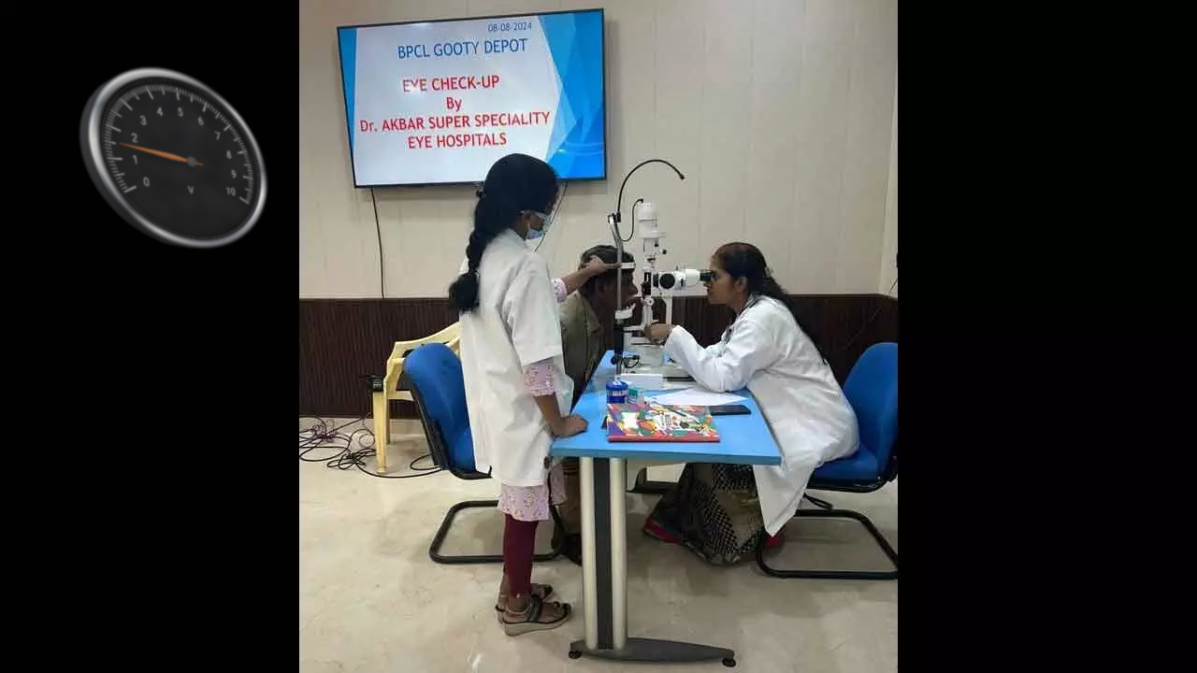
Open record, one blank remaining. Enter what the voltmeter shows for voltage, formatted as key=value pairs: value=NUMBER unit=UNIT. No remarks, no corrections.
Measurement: value=1.5 unit=V
